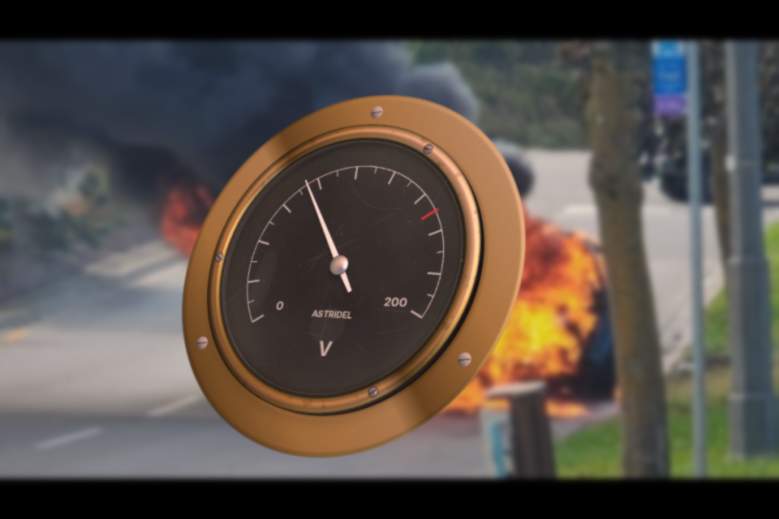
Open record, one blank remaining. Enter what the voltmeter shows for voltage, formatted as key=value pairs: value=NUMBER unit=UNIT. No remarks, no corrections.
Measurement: value=75 unit=V
